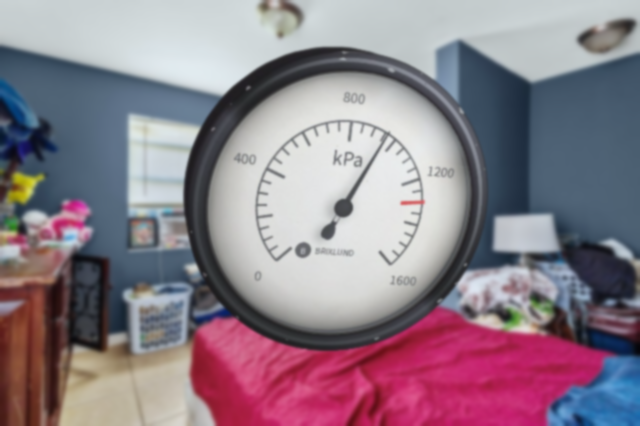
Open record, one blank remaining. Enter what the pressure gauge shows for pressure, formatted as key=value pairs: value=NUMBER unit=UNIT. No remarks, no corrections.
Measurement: value=950 unit=kPa
